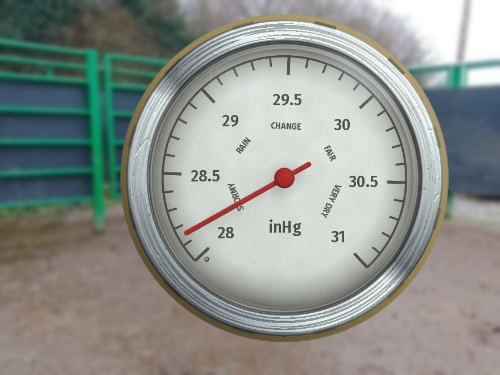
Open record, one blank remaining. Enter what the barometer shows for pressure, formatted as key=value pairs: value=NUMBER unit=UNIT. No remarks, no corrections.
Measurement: value=28.15 unit=inHg
